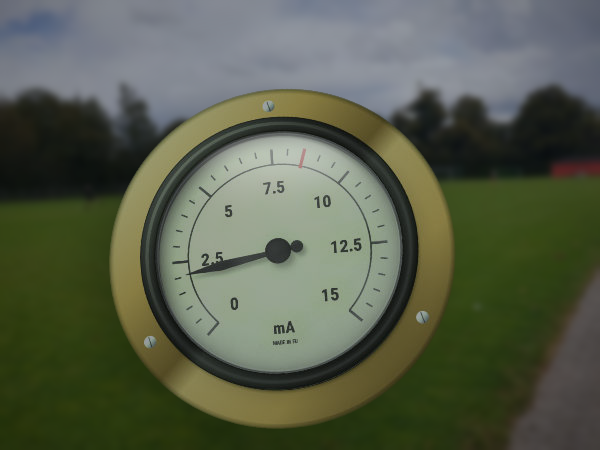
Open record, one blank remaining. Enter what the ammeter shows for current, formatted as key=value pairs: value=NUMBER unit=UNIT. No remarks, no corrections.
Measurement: value=2 unit=mA
